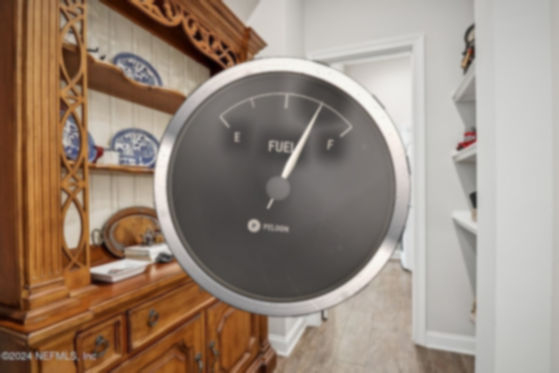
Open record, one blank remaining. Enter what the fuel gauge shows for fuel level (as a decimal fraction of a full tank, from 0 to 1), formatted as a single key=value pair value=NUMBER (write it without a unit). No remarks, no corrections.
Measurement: value=0.75
